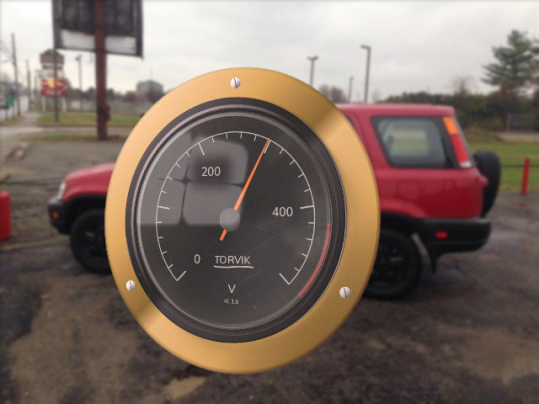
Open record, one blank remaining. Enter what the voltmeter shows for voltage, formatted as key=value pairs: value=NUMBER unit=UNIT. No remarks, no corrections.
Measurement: value=300 unit=V
